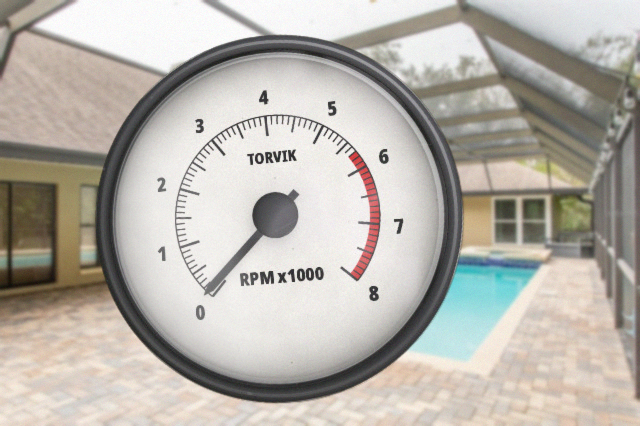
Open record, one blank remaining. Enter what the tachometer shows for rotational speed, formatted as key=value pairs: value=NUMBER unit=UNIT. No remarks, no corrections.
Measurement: value=100 unit=rpm
